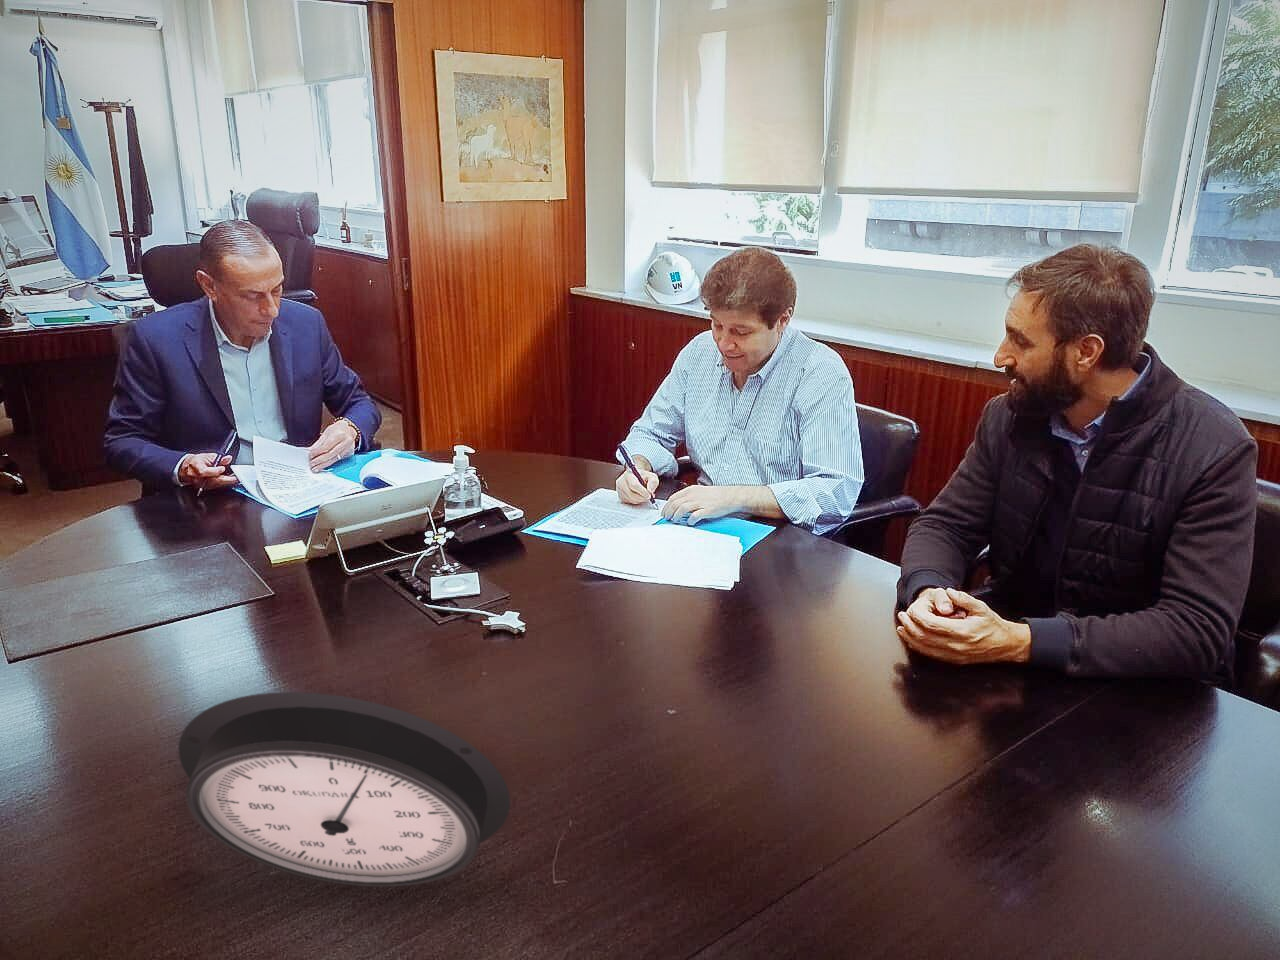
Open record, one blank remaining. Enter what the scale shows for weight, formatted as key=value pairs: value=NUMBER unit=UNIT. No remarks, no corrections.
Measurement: value=50 unit=g
